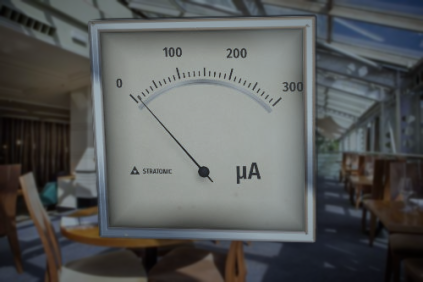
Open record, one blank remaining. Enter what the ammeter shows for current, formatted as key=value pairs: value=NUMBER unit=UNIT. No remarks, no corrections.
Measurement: value=10 unit=µA
